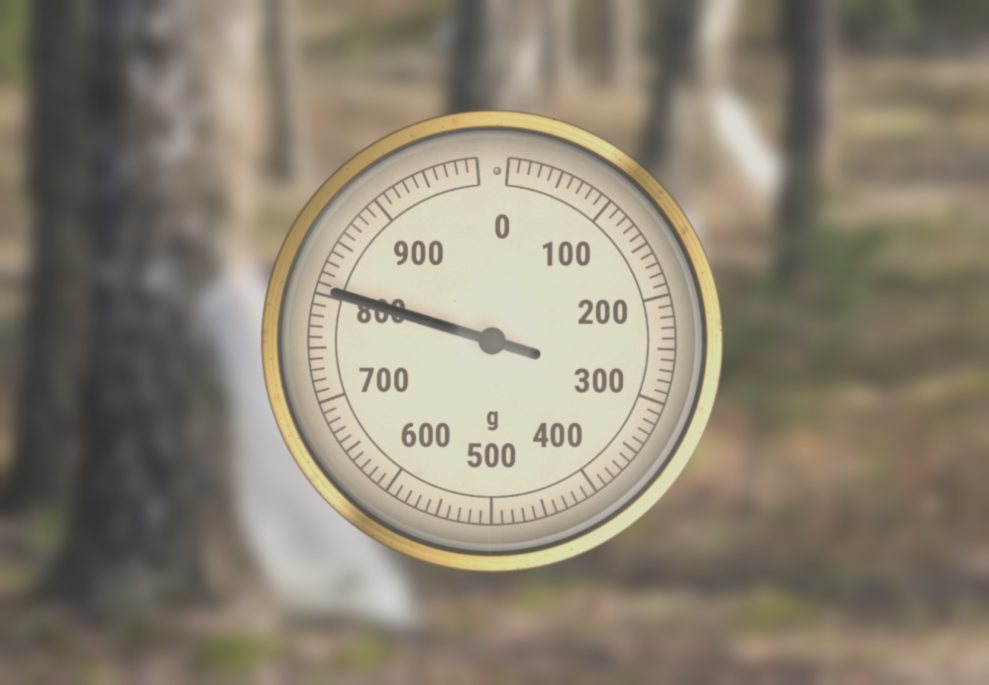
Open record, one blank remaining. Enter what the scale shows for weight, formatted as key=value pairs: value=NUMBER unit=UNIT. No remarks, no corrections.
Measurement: value=805 unit=g
